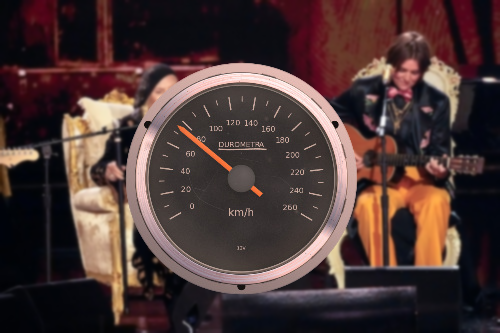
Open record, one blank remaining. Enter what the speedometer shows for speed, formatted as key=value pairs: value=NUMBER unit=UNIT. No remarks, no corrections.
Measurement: value=75 unit=km/h
